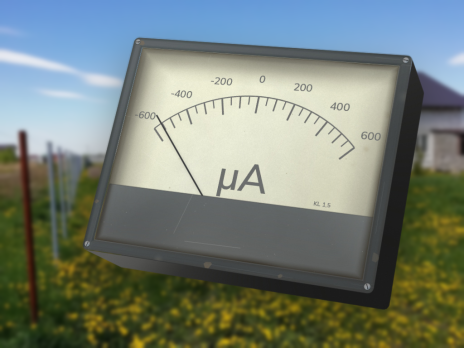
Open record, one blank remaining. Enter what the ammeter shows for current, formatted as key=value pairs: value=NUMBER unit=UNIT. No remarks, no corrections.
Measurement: value=-550 unit=µA
